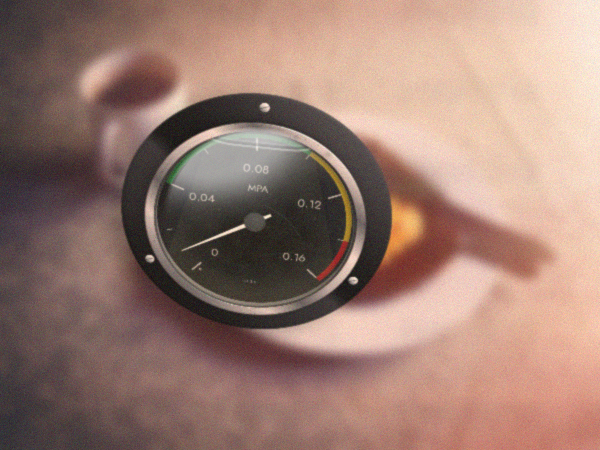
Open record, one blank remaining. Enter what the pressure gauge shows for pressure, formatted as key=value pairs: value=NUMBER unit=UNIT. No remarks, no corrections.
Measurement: value=0.01 unit=MPa
